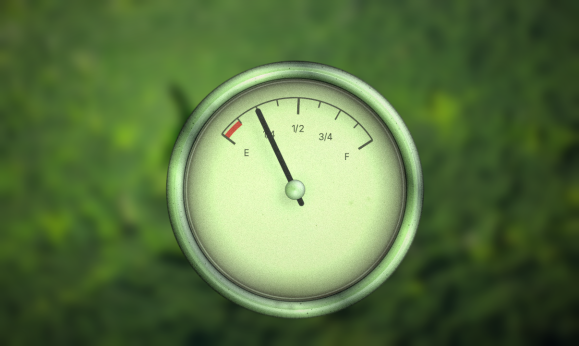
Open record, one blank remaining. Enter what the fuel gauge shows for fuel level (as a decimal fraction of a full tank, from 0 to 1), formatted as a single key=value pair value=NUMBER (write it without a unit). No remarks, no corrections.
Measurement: value=0.25
